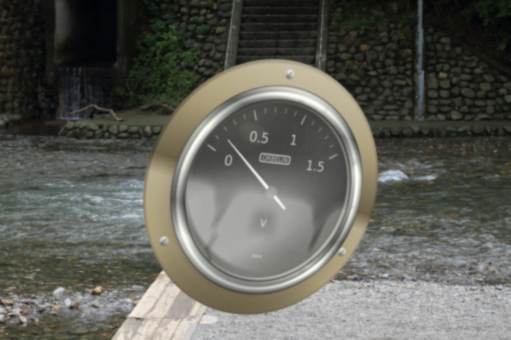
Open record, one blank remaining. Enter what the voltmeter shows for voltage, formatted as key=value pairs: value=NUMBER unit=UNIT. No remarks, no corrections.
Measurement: value=0.15 unit=V
